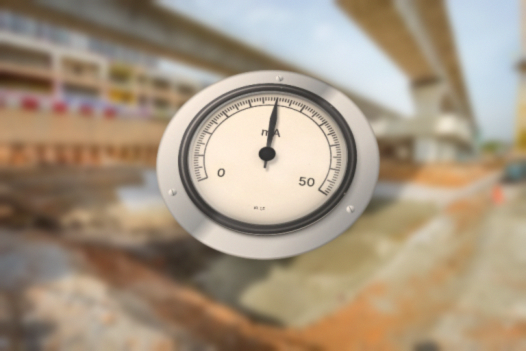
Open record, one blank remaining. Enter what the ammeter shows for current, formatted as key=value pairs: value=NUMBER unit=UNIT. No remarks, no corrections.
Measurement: value=25 unit=mA
